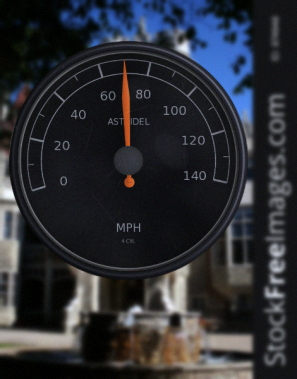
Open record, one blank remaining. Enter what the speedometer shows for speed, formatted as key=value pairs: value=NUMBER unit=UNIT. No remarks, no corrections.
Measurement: value=70 unit=mph
